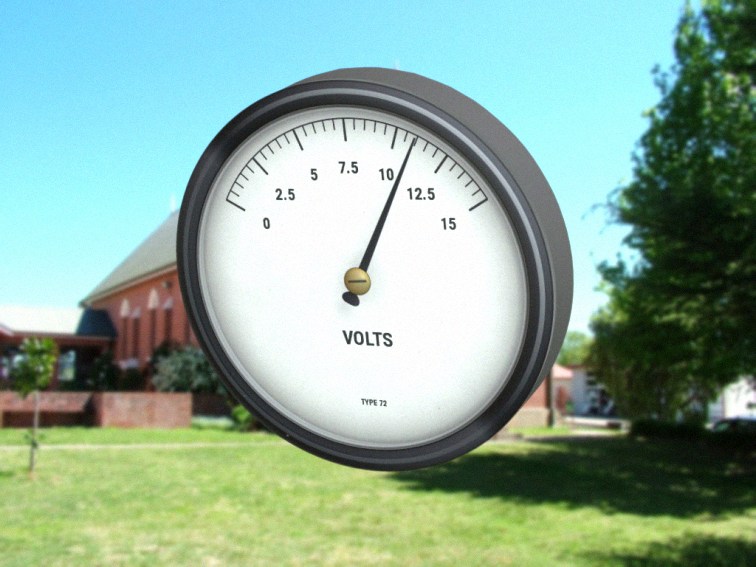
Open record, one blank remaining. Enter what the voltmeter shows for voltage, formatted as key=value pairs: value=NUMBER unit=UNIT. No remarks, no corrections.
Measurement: value=11 unit=V
